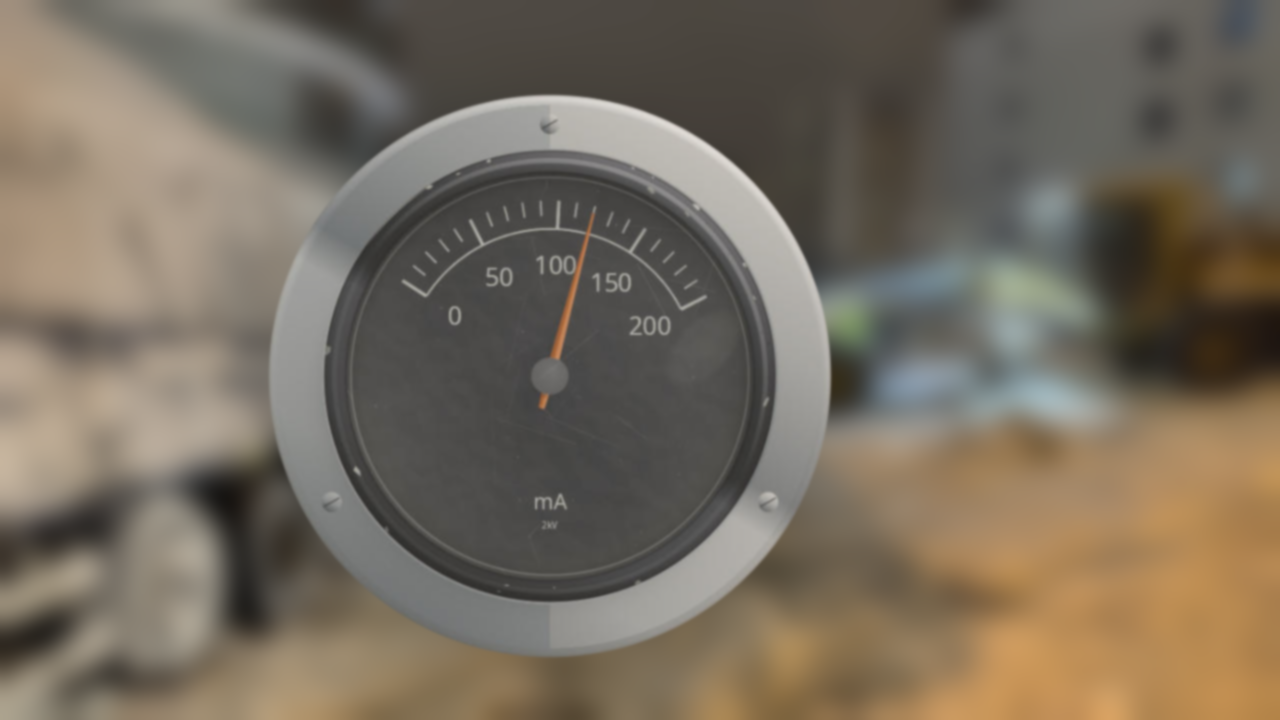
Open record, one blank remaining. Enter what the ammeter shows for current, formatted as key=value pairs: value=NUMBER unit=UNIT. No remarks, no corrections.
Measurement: value=120 unit=mA
